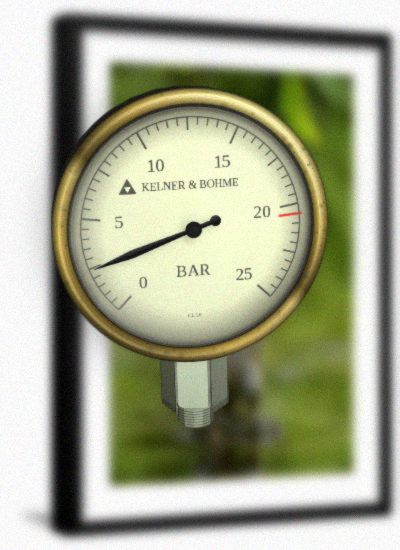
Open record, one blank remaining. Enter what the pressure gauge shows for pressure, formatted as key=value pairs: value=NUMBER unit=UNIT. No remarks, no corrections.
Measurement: value=2.5 unit=bar
